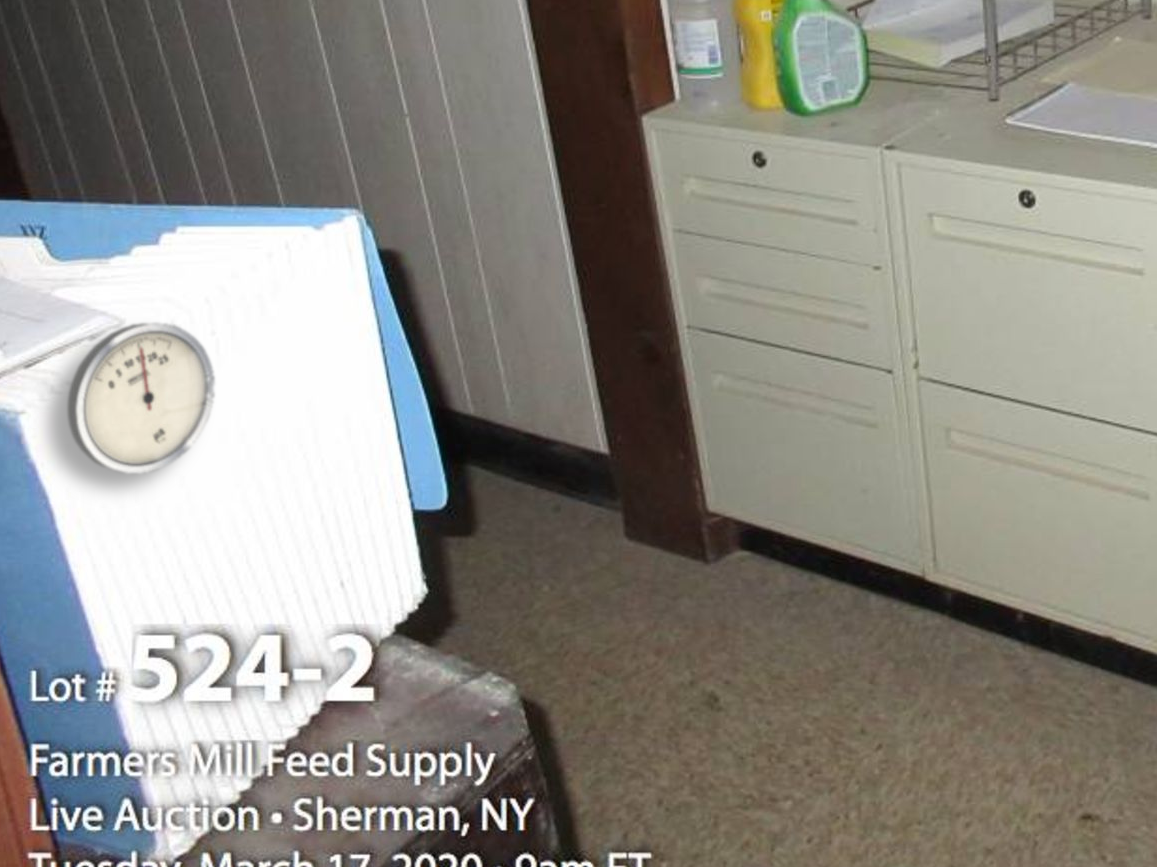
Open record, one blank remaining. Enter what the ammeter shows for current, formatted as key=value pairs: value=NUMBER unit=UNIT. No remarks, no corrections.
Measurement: value=15 unit=µA
